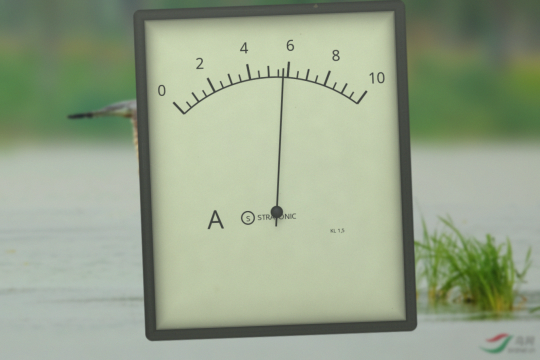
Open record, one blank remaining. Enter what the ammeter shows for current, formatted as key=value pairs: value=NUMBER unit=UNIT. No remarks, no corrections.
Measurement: value=5.75 unit=A
